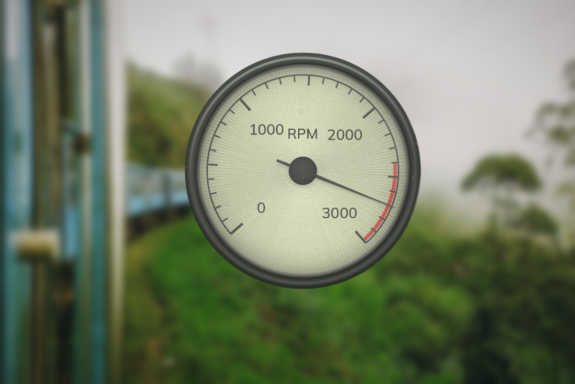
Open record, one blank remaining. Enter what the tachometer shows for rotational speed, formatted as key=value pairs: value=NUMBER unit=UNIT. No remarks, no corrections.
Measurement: value=2700 unit=rpm
